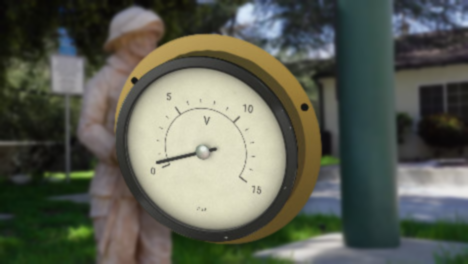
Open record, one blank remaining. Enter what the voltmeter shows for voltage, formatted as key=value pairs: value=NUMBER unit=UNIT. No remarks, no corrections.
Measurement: value=0.5 unit=V
